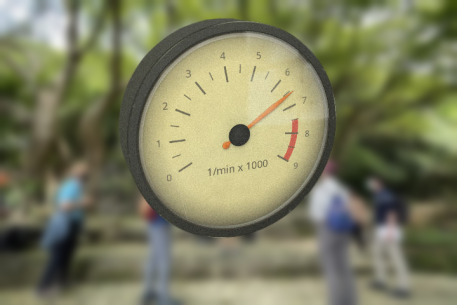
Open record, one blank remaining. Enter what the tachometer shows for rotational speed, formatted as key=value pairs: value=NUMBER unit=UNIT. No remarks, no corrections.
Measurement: value=6500 unit=rpm
